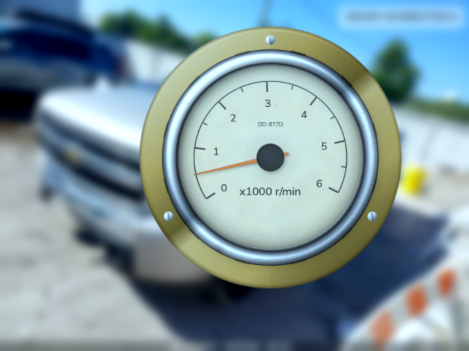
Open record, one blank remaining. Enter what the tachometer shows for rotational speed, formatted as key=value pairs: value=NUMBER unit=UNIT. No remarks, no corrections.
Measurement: value=500 unit=rpm
